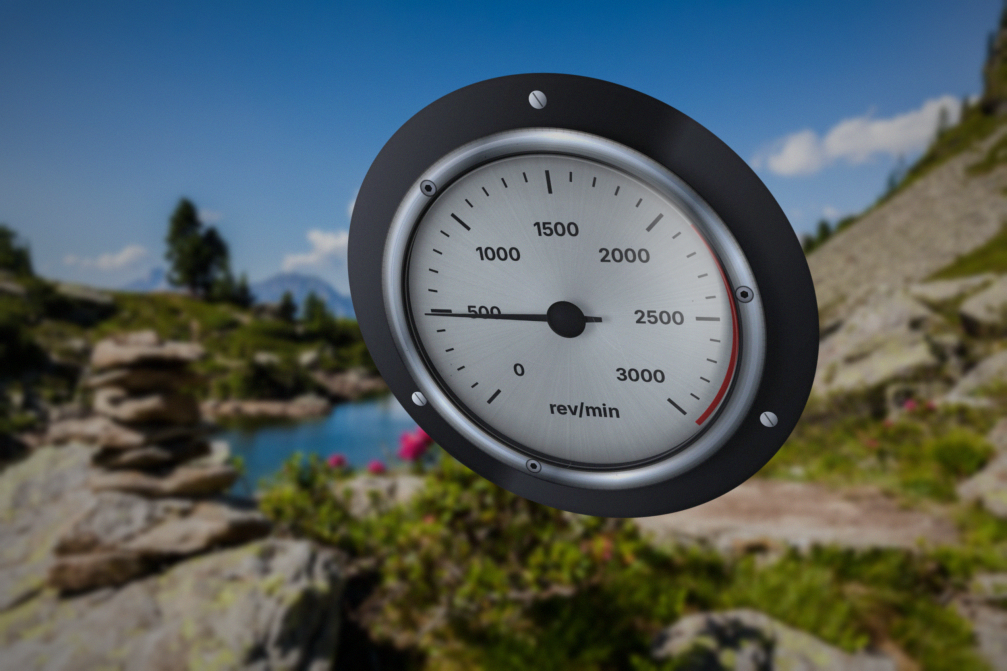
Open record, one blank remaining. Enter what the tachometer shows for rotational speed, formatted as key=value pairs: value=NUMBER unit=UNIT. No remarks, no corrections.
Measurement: value=500 unit=rpm
